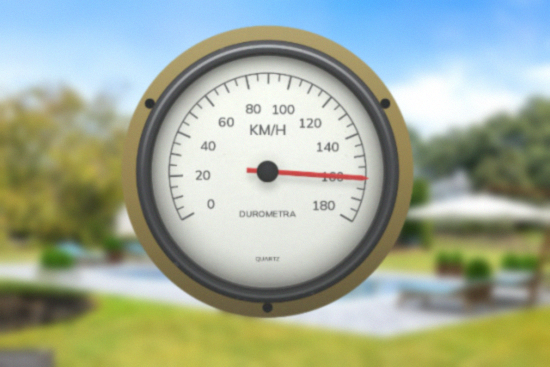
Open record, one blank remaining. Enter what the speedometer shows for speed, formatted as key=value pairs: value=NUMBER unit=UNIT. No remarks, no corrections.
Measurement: value=160 unit=km/h
